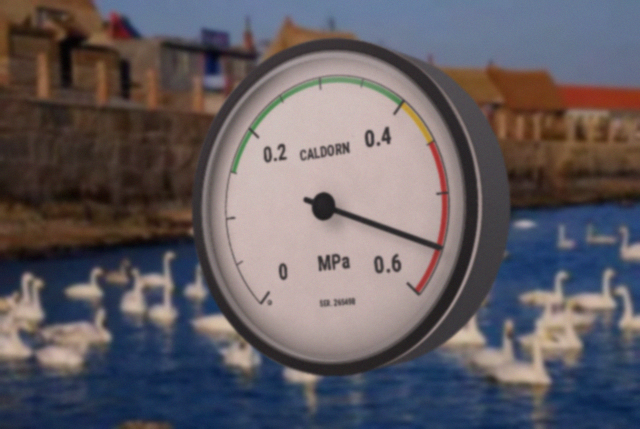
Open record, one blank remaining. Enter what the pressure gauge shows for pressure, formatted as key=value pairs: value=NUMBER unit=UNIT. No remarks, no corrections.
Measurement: value=0.55 unit=MPa
